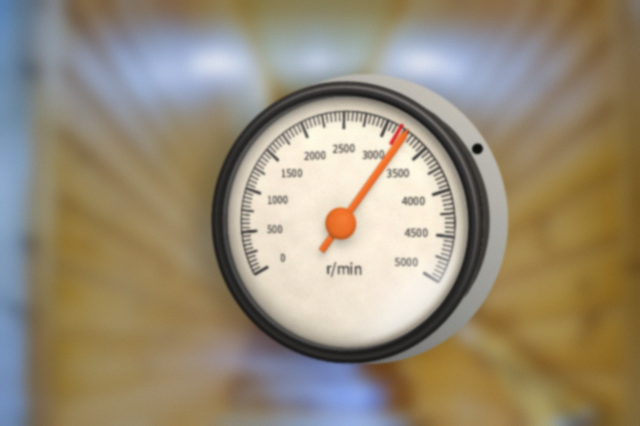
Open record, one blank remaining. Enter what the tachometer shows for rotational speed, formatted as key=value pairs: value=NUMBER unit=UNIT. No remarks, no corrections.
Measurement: value=3250 unit=rpm
